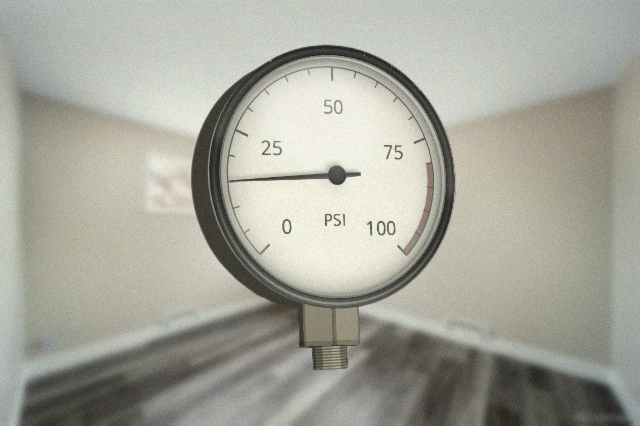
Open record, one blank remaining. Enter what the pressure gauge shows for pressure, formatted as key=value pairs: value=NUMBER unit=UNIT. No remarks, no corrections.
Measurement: value=15 unit=psi
